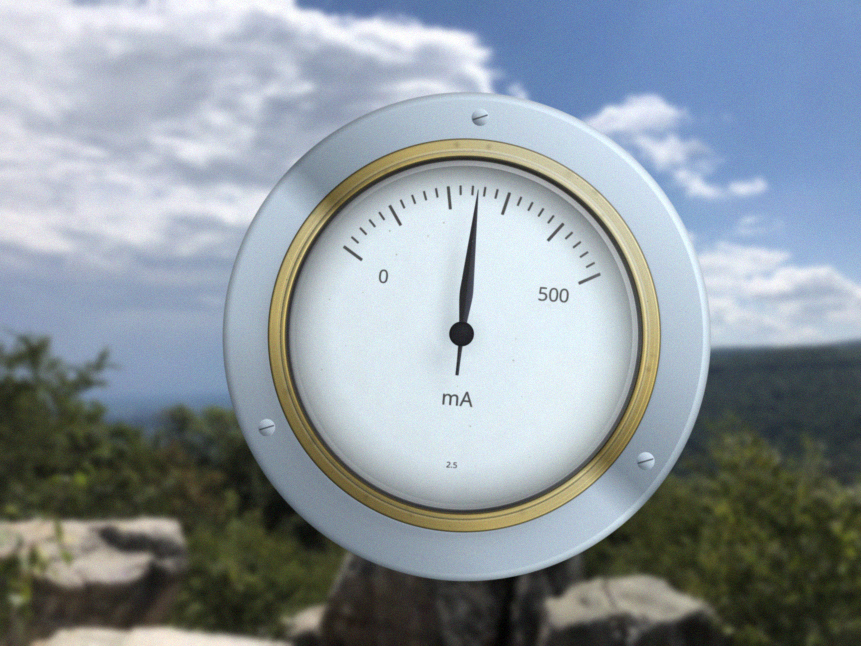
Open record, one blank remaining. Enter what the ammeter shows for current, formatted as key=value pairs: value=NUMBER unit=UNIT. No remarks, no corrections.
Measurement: value=250 unit=mA
